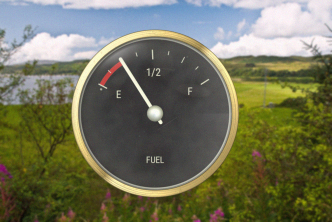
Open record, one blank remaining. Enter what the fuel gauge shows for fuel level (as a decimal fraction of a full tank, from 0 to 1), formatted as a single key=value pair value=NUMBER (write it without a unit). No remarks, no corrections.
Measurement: value=0.25
